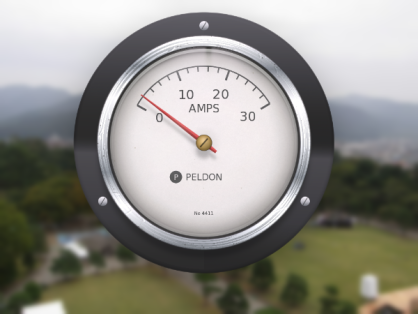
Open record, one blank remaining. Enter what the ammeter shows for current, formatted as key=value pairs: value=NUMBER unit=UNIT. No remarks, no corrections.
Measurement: value=2 unit=A
